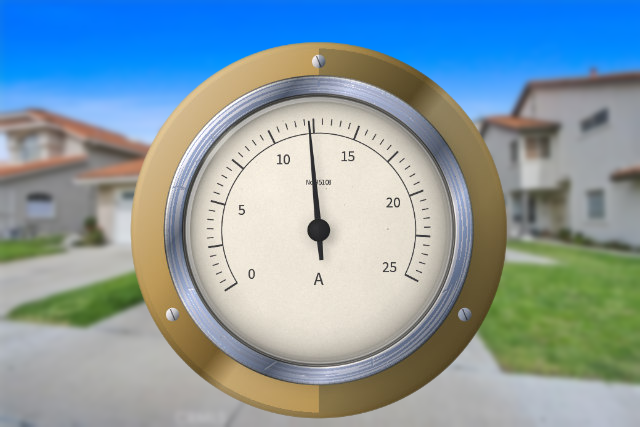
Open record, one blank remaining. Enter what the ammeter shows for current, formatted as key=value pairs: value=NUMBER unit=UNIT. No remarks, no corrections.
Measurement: value=12.25 unit=A
